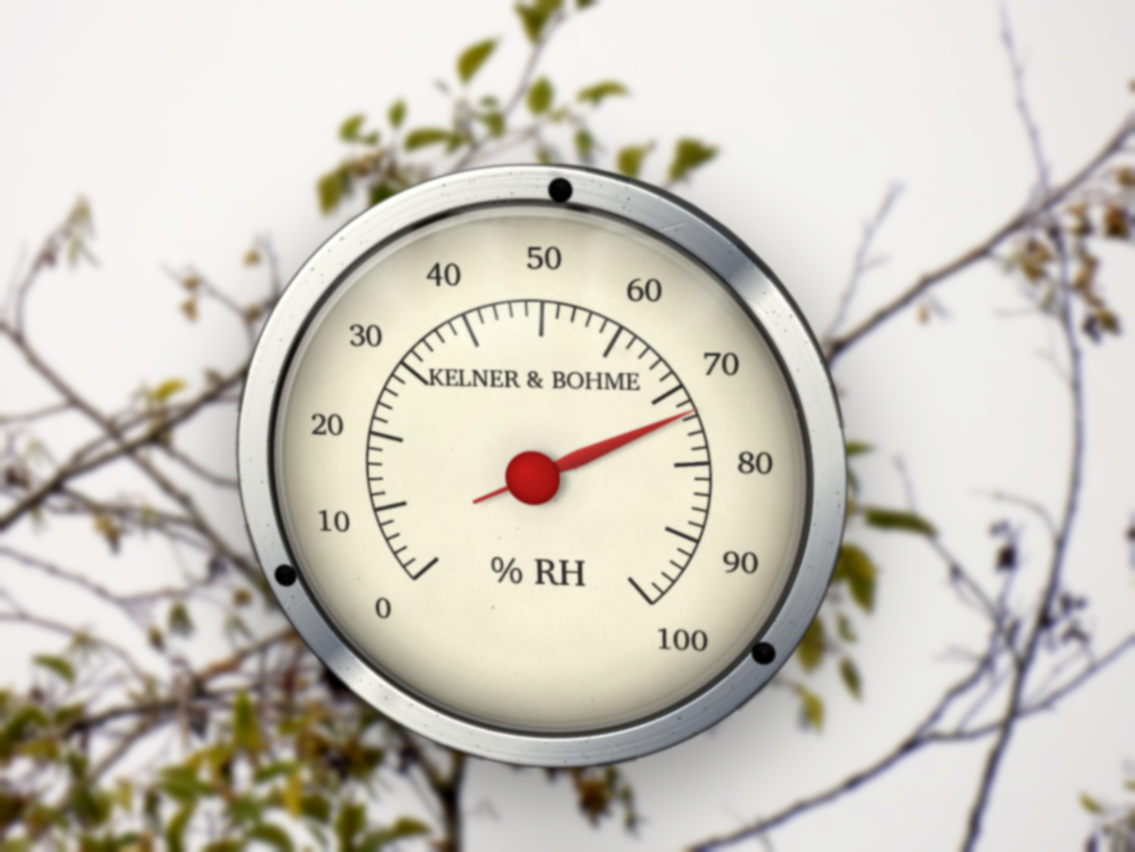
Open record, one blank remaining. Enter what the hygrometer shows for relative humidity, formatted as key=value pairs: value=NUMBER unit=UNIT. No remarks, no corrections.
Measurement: value=73 unit=%
